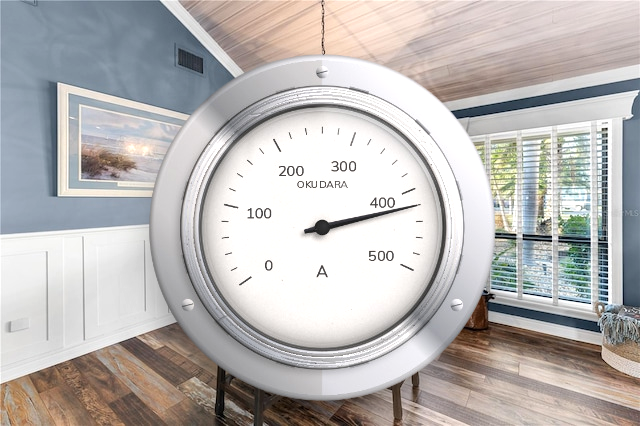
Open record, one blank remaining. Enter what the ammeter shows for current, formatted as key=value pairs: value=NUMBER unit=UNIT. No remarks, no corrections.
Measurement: value=420 unit=A
